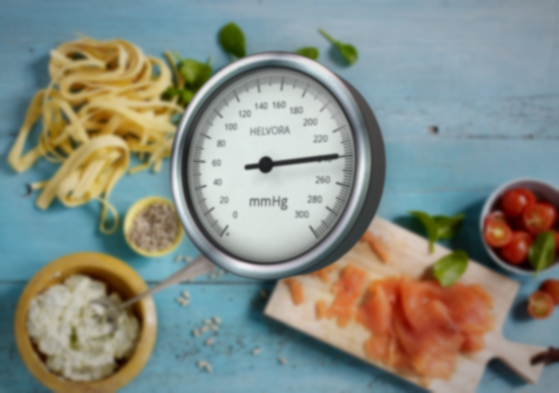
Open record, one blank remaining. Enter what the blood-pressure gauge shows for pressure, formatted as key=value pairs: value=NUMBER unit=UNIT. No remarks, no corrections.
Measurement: value=240 unit=mmHg
